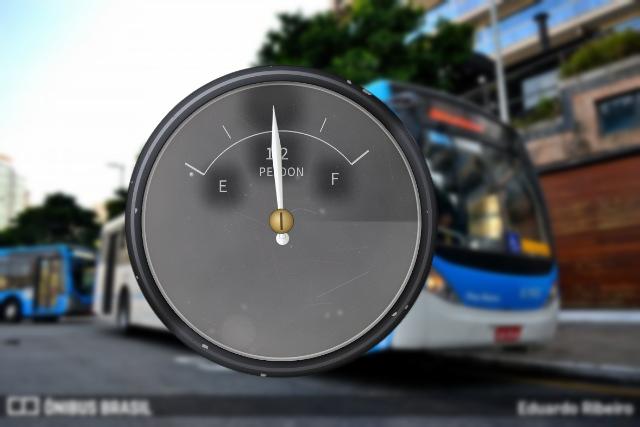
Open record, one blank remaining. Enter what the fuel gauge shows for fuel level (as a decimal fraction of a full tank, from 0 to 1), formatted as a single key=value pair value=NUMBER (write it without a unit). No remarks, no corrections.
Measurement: value=0.5
